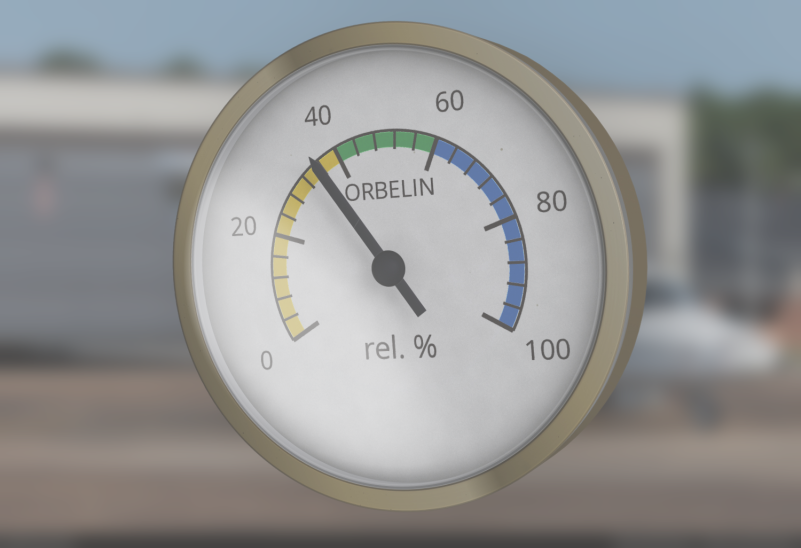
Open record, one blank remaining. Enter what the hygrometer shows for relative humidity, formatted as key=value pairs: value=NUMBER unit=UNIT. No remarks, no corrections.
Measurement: value=36 unit=%
